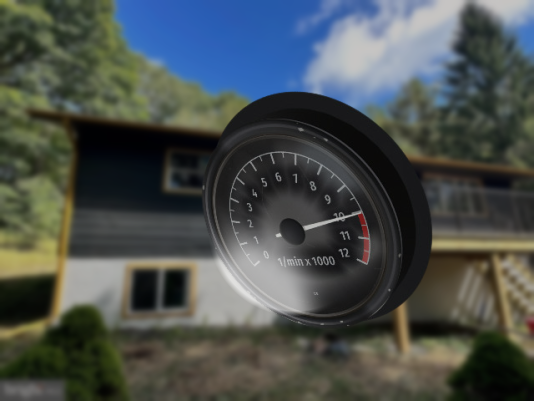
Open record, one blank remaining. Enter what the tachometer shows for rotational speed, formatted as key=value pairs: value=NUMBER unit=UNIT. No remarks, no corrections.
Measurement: value=10000 unit=rpm
